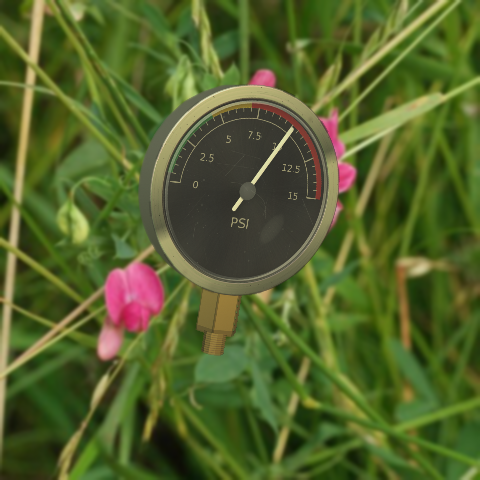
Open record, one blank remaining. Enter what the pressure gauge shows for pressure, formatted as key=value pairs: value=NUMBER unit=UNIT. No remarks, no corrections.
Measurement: value=10 unit=psi
